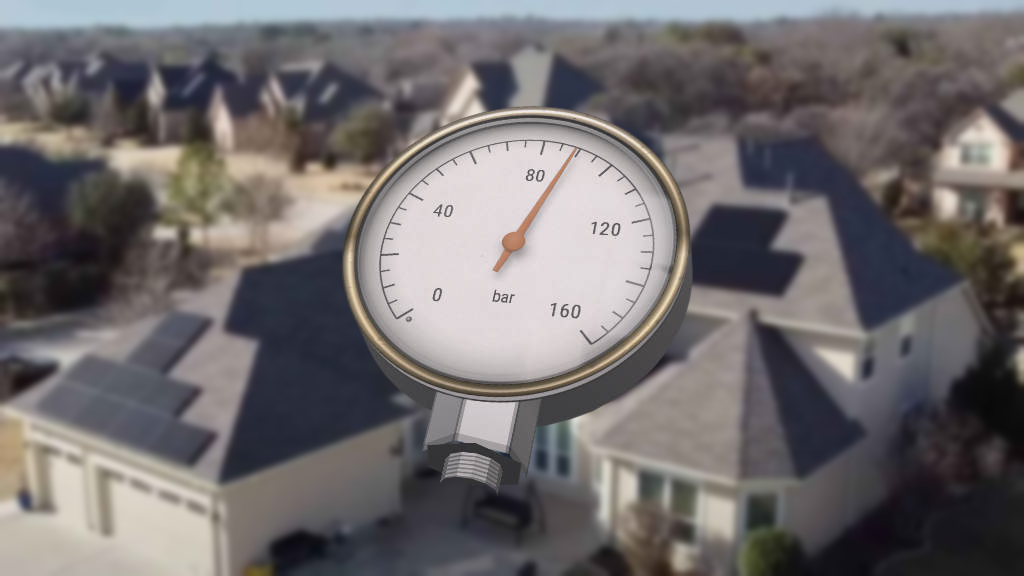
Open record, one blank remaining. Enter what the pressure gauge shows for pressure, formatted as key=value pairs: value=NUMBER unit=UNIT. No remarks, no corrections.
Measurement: value=90 unit=bar
